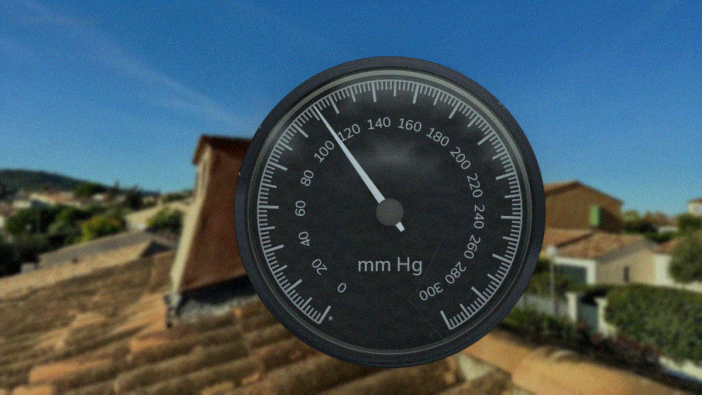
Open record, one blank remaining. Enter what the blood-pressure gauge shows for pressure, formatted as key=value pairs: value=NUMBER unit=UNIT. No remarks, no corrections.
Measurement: value=112 unit=mmHg
